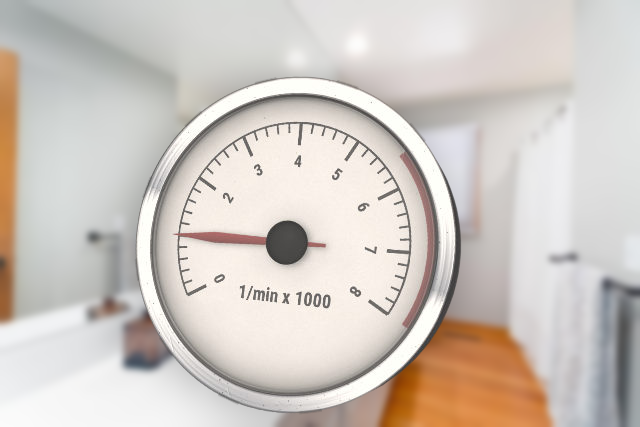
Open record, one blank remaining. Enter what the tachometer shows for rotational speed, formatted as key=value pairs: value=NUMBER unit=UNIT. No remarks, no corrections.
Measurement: value=1000 unit=rpm
